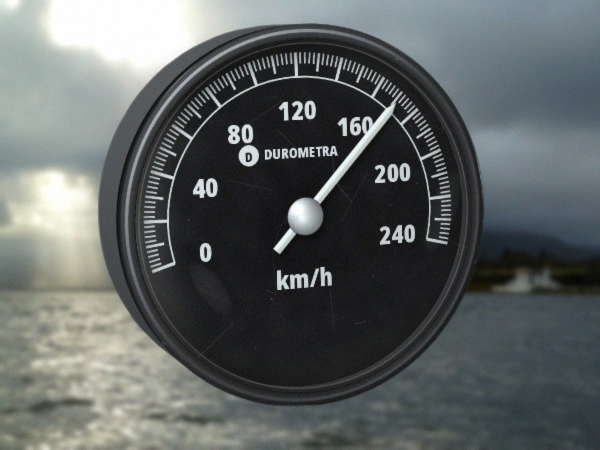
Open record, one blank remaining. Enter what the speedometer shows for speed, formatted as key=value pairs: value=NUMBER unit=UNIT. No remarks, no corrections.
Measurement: value=170 unit=km/h
